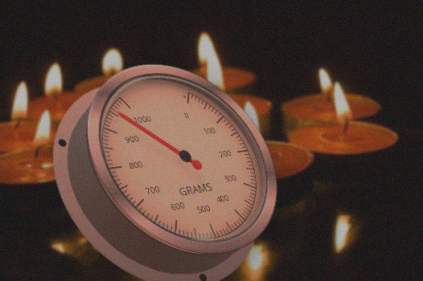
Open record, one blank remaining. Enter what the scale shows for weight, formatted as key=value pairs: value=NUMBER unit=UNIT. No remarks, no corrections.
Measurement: value=950 unit=g
